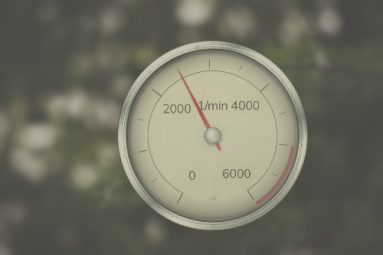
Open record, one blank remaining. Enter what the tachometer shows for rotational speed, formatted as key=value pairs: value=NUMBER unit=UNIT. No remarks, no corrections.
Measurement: value=2500 unit=rpm
